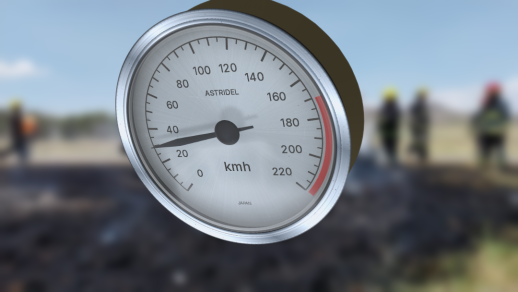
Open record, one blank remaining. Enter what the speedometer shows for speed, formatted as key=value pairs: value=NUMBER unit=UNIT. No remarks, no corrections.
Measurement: value=30 unit=km/h
